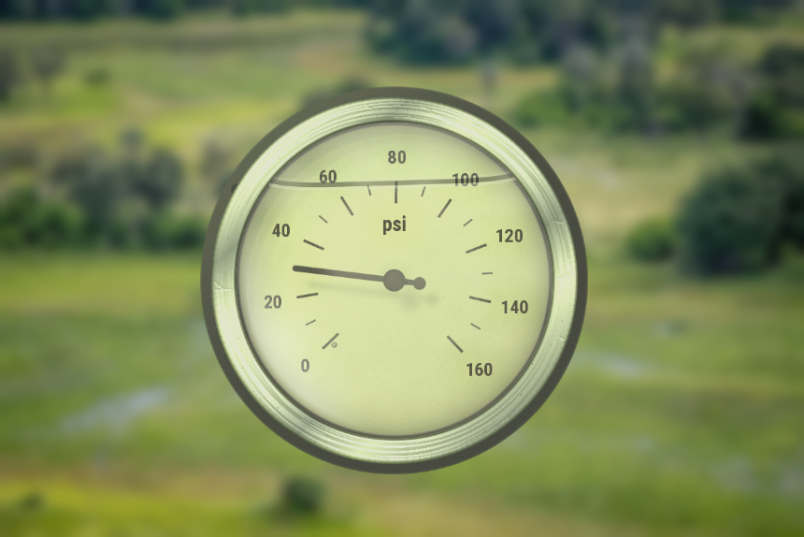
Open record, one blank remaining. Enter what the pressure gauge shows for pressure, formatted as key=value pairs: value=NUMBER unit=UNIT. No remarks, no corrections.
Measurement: value=30 unit=psi
